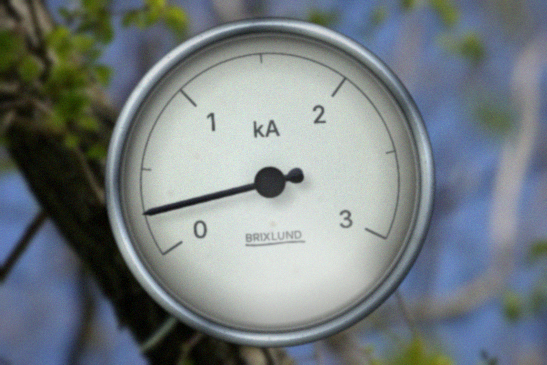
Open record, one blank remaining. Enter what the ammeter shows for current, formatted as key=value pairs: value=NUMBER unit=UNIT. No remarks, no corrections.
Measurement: value=0.25 unit=kA
